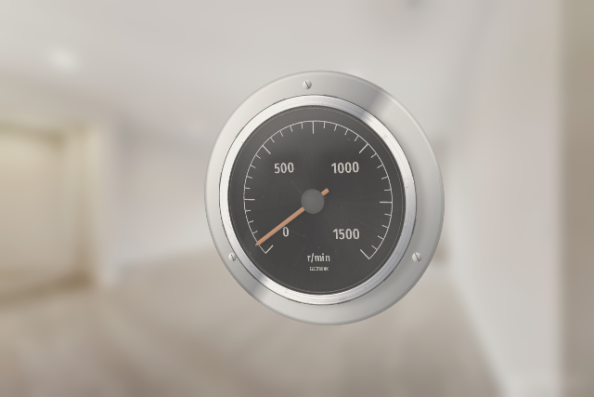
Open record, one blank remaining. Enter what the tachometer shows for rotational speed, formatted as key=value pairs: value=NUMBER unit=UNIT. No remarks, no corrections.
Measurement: value=50 unit=rpm
